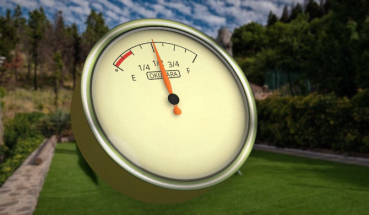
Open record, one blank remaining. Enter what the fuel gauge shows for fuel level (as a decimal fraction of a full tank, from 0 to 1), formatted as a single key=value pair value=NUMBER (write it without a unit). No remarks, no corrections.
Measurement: value=0.5
